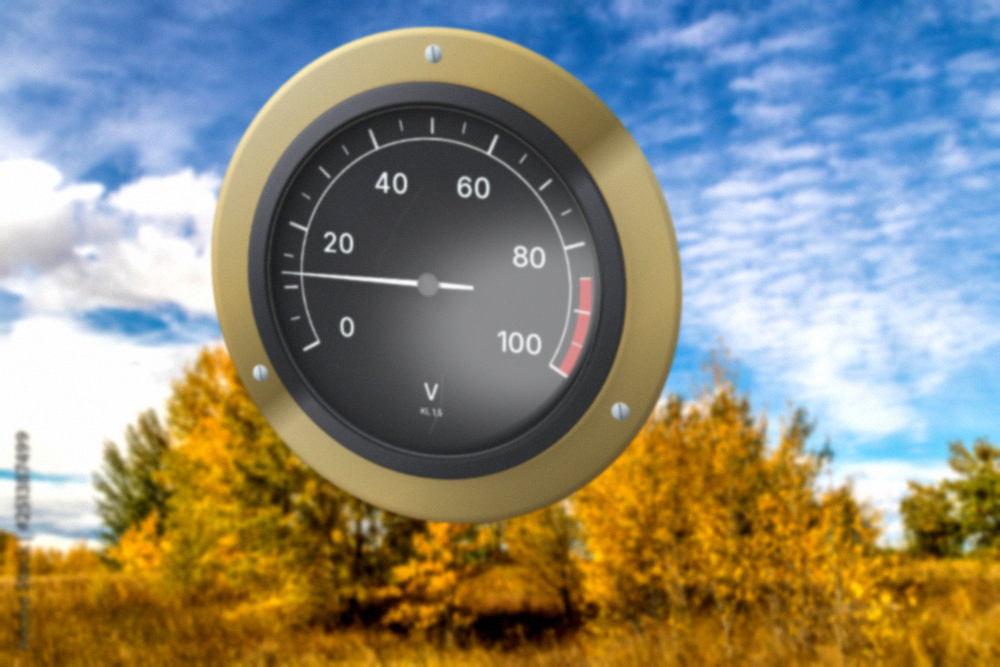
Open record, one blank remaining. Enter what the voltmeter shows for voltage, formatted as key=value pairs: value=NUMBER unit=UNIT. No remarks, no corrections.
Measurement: value=12.5 unit=V
